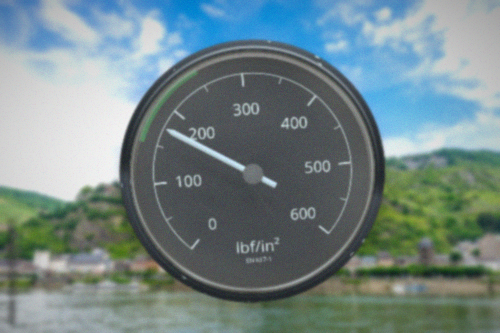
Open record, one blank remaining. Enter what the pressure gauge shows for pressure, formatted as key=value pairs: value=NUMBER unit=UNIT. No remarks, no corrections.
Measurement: value=175 unit=psi
